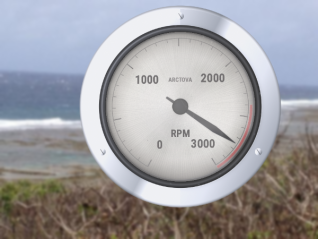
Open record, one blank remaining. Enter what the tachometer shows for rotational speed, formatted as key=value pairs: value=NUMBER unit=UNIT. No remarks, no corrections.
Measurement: value=2750 unit=rpm
